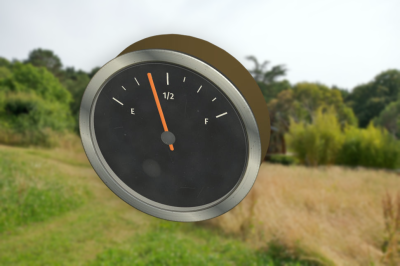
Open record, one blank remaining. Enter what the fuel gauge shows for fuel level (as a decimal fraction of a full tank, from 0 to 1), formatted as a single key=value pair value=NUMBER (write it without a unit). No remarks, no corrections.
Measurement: value=0.375
